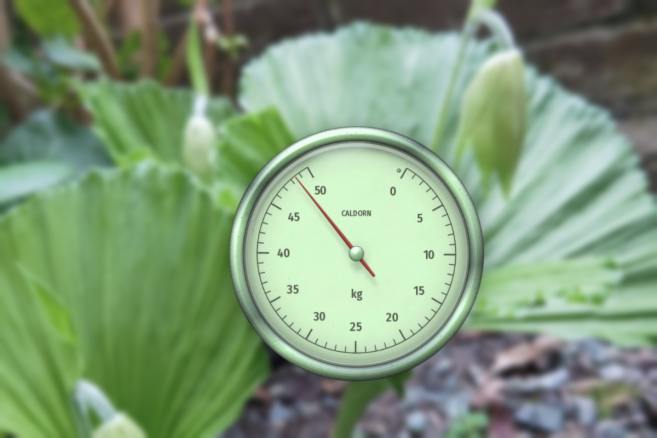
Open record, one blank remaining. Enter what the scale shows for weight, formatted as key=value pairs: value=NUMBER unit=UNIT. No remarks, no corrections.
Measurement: value=48.5 unit=kg
